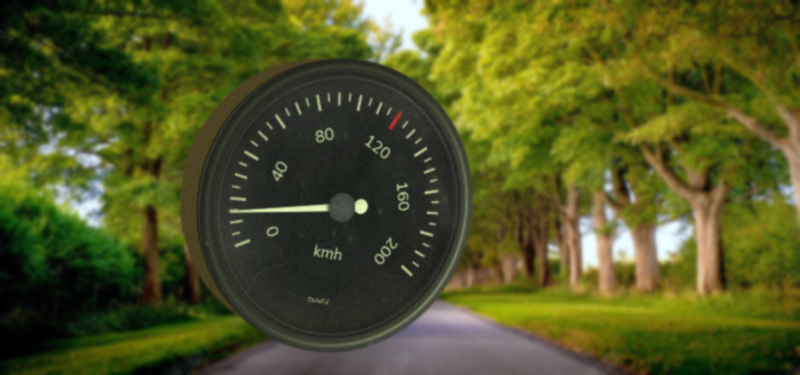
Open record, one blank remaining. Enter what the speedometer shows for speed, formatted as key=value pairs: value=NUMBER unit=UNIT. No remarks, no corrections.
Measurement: value=15 unit=km/h
